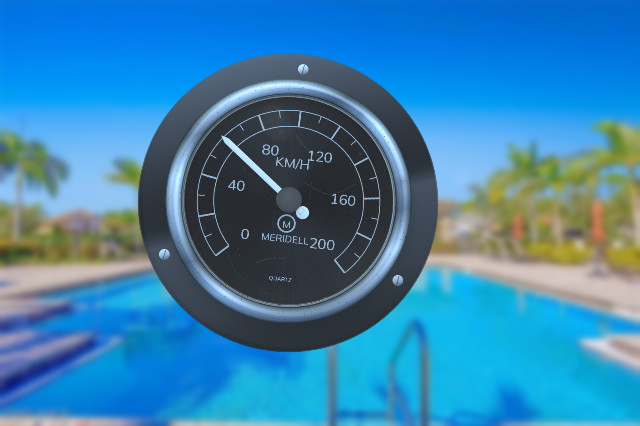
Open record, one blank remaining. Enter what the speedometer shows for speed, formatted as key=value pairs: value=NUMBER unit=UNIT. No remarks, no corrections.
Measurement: value=60 unit=km/h
